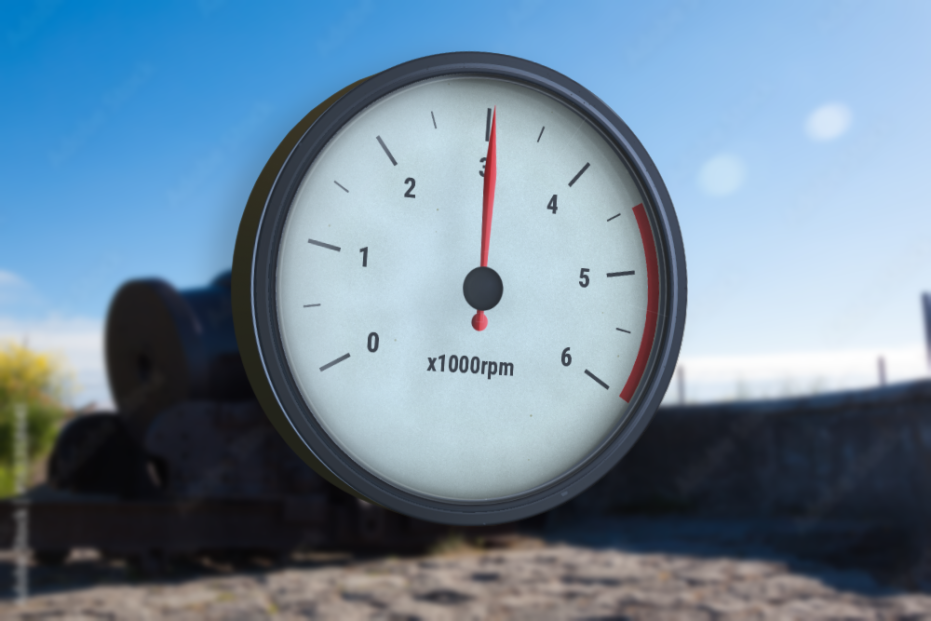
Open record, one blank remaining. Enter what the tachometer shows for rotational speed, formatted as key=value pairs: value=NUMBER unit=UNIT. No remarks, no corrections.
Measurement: value=3000 unit=rpm
